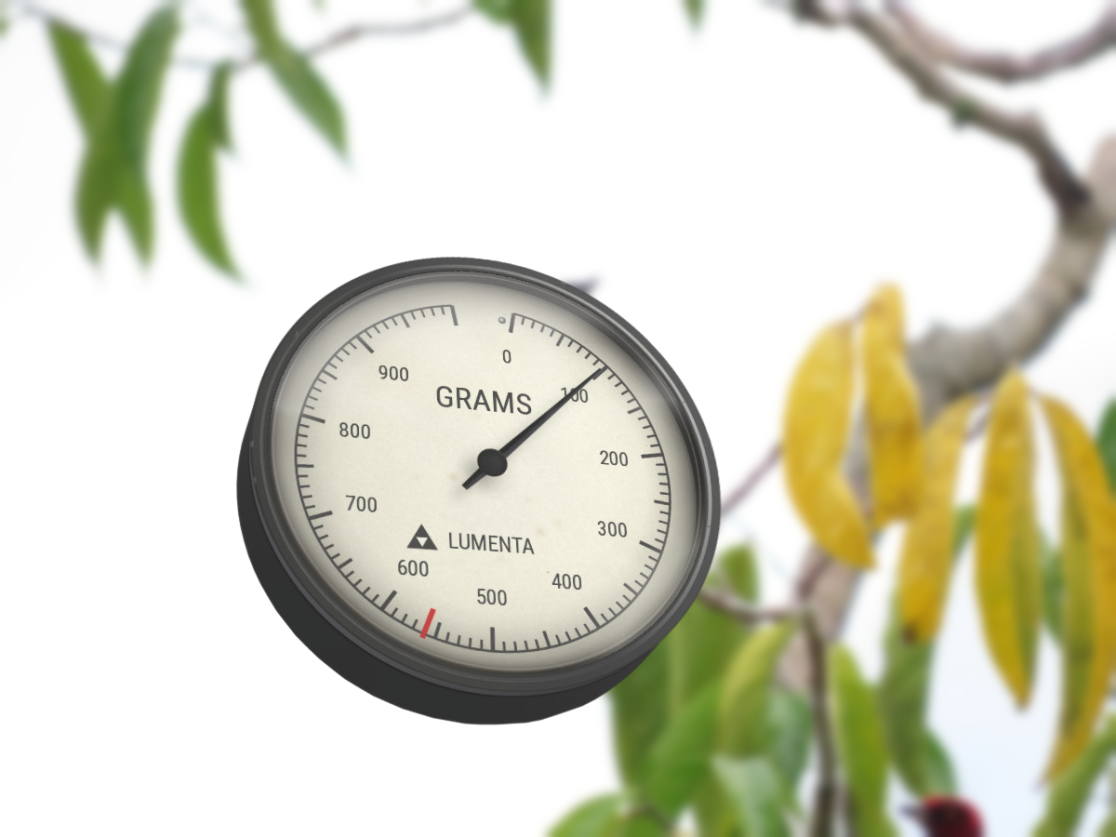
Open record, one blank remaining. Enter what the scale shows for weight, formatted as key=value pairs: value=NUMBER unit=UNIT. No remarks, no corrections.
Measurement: value=100 unit=g
